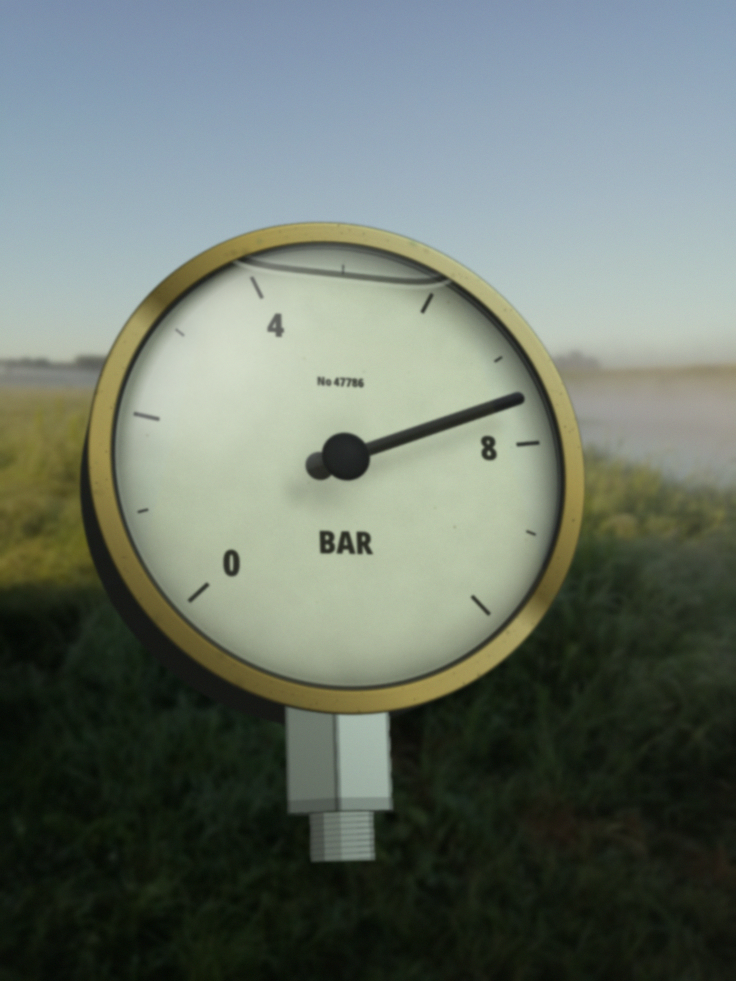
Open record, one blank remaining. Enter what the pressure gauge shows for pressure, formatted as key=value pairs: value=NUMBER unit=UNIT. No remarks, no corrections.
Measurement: value=7.5 unit=bar
